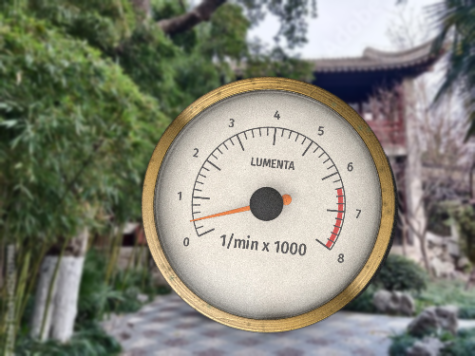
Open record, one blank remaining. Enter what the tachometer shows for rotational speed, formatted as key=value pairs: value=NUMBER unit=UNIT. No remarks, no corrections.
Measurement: value=400 unit=rpm
